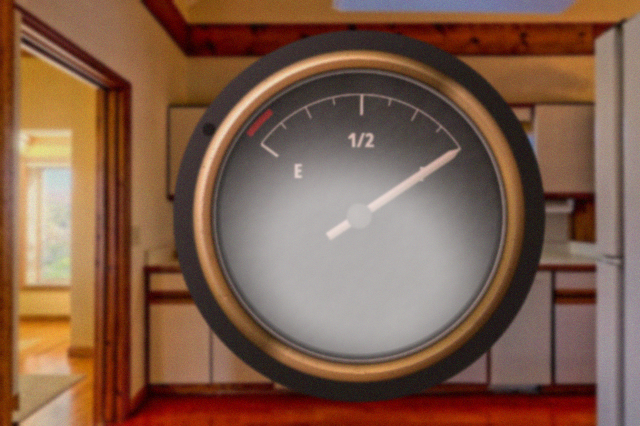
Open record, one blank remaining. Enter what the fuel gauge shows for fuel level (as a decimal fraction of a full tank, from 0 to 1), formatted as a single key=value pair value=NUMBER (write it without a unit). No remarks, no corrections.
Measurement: value=1
